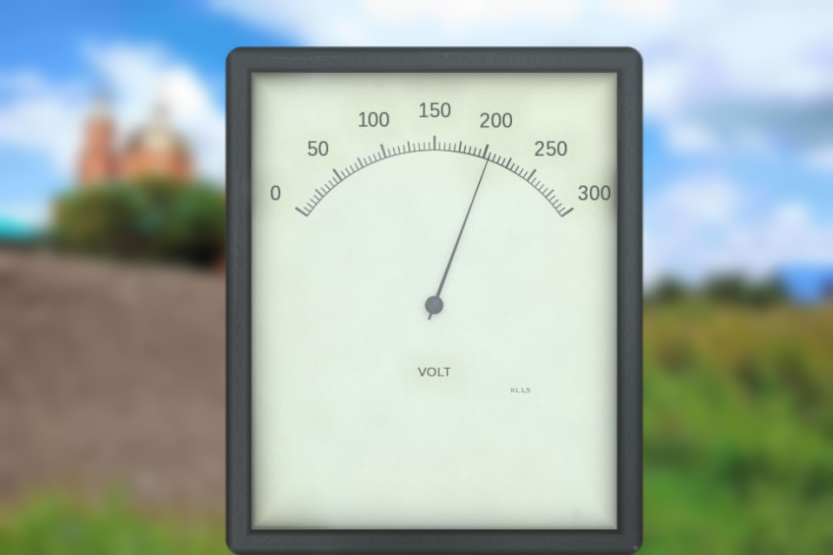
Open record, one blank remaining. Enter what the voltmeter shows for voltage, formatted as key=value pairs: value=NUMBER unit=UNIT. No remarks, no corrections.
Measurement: value=205 unit=V
